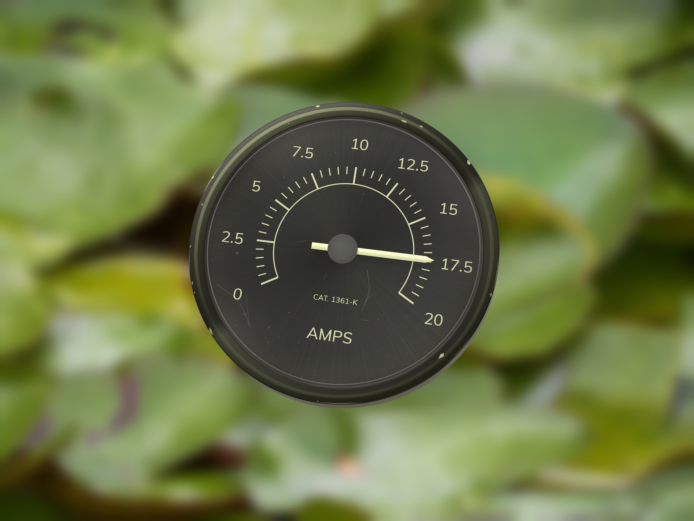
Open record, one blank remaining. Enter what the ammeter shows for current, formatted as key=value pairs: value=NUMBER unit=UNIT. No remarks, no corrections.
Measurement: value=17.5 unit=A
